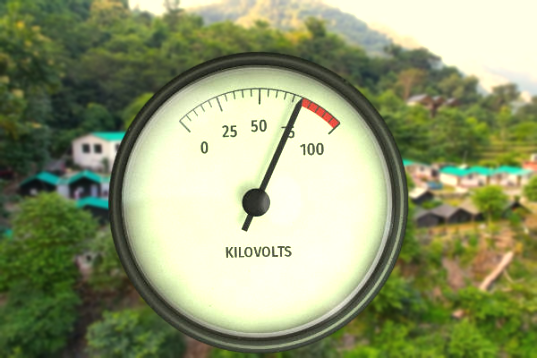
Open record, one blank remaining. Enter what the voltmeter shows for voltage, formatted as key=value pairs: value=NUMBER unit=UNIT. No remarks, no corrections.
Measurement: value=75 unit=kV
